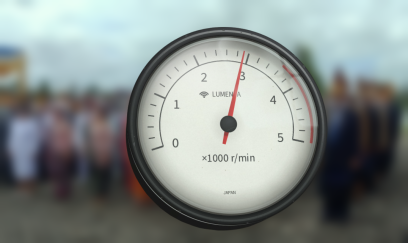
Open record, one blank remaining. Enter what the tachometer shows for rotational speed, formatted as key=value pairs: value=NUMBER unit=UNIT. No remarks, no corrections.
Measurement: value=2900 unit=rpm
